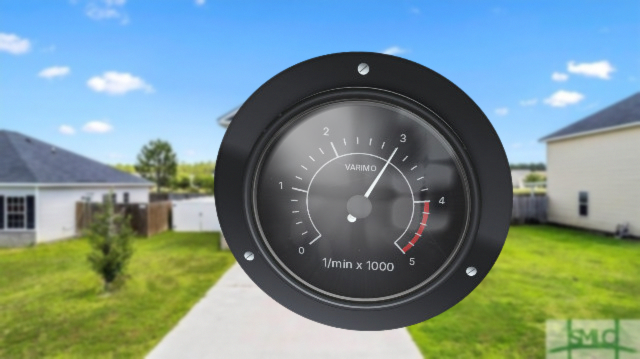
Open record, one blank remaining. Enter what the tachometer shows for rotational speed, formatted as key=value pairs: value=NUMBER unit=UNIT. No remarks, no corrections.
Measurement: value=3000 unit=rpm
